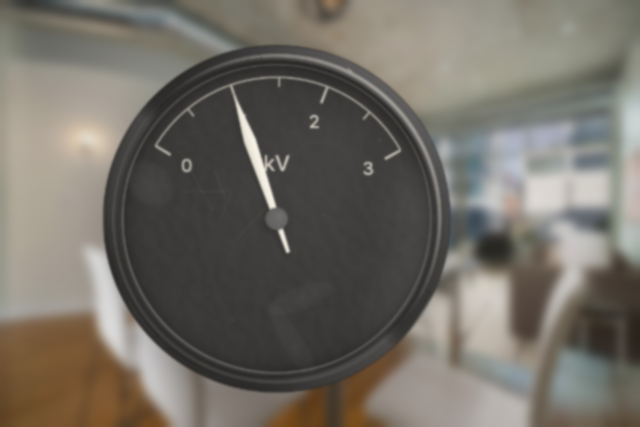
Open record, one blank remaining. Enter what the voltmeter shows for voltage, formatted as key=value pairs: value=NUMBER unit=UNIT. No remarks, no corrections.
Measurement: value=1 unit=kV
